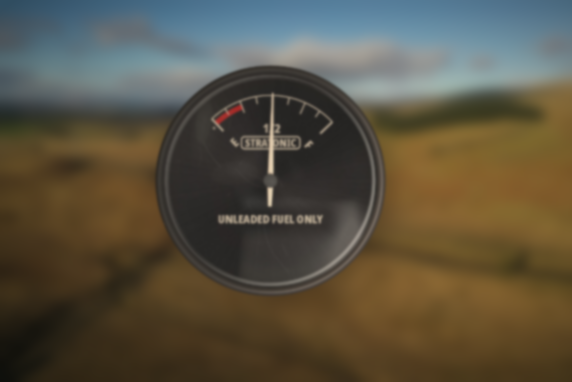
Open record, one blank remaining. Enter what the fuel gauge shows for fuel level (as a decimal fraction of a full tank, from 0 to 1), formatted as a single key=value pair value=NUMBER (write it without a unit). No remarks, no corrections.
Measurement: value=0.5
